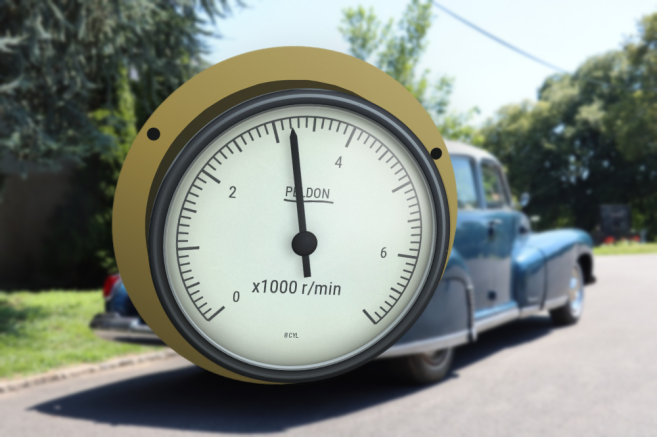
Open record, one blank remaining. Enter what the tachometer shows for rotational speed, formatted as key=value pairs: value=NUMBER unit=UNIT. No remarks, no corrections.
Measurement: value=3200 unit=rpm
